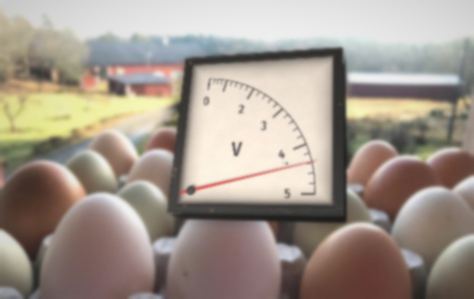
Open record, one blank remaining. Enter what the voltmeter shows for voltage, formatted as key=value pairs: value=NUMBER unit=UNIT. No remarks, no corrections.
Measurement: value=4.4 unit=V
